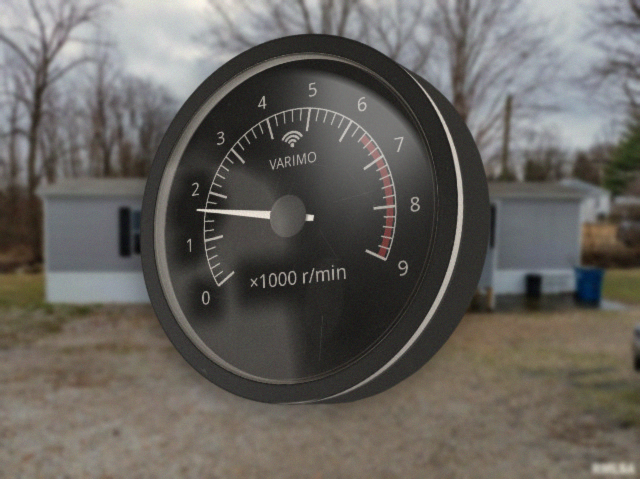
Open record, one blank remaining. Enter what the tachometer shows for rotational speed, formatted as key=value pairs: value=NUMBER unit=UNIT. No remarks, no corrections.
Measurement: value=1600 unit=rpm
